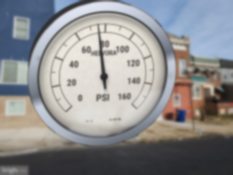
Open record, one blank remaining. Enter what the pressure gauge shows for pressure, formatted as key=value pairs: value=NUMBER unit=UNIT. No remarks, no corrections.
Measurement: value=75 unit=psi
